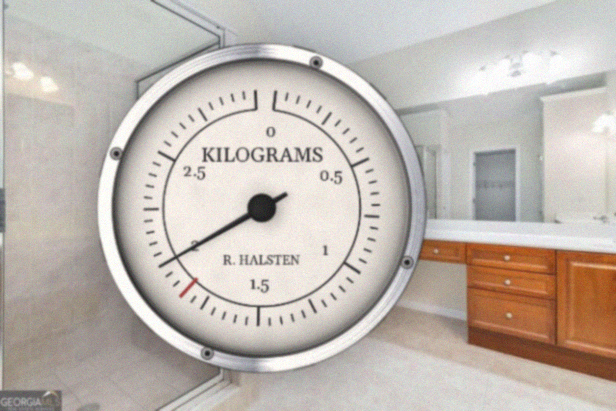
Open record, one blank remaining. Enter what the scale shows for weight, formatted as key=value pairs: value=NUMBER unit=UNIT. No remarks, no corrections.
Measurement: value=2 unit=kg
